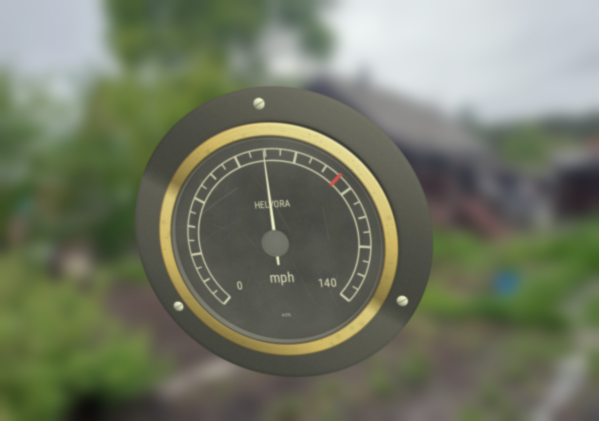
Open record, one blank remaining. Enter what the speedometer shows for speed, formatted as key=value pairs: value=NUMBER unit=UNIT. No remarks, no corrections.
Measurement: value=70 unit=mph
